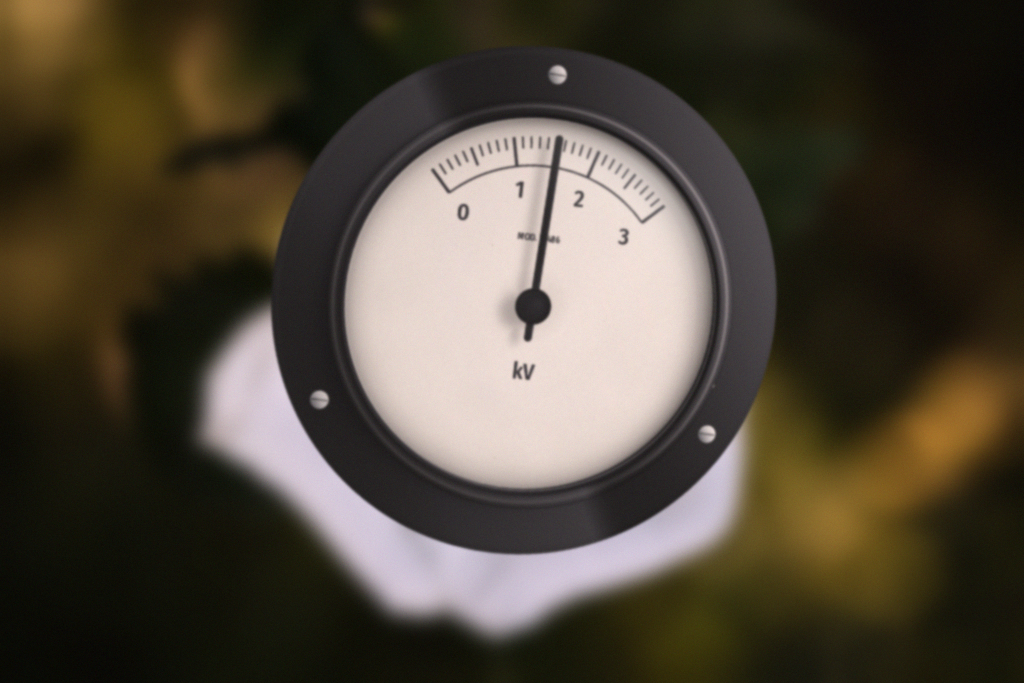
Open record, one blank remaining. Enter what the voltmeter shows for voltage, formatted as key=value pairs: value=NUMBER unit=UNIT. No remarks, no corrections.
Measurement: value=1.5 unit=kV
